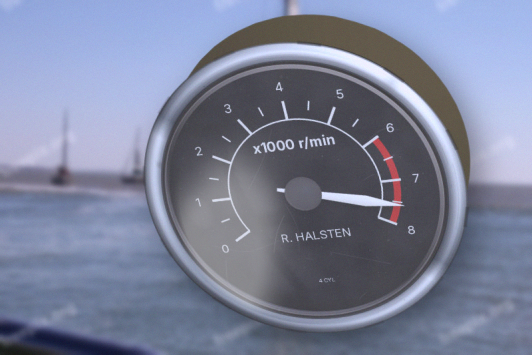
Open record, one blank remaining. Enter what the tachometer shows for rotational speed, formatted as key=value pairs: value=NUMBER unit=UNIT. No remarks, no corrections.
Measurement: value=7500 unit=rpm
